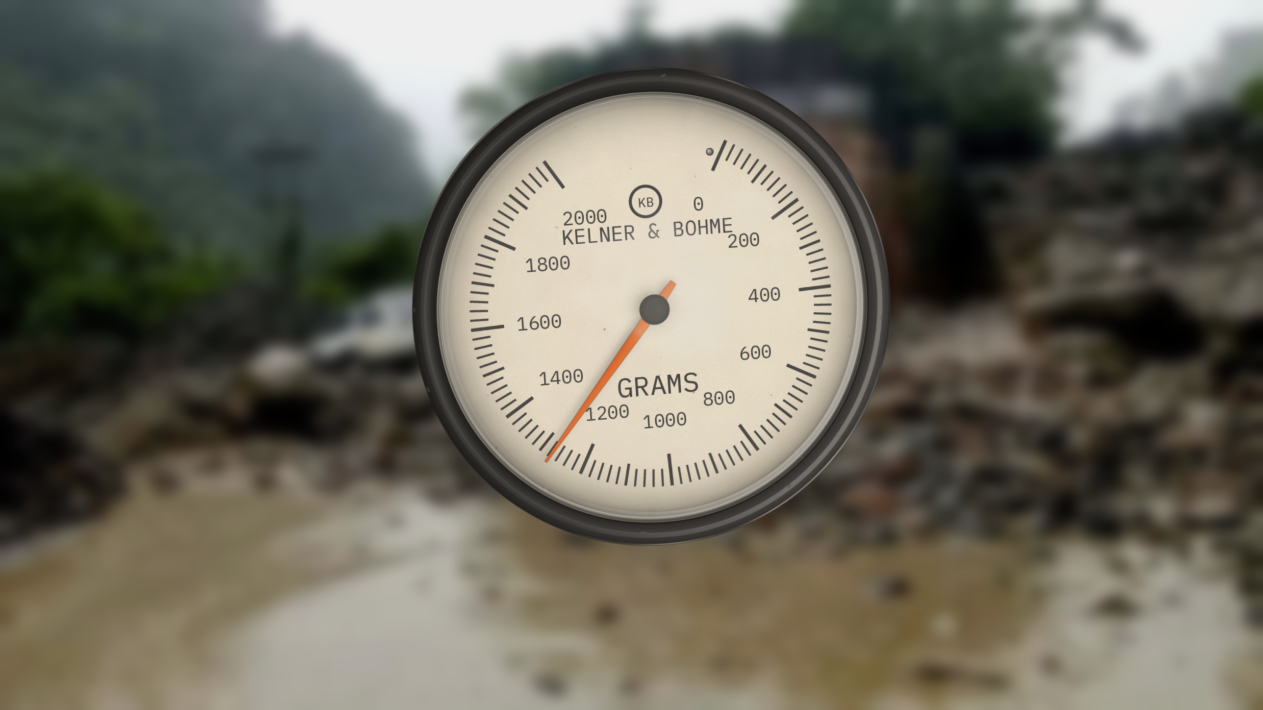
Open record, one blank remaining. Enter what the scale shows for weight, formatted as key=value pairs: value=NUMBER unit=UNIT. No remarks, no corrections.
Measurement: value=1280 unit=g
